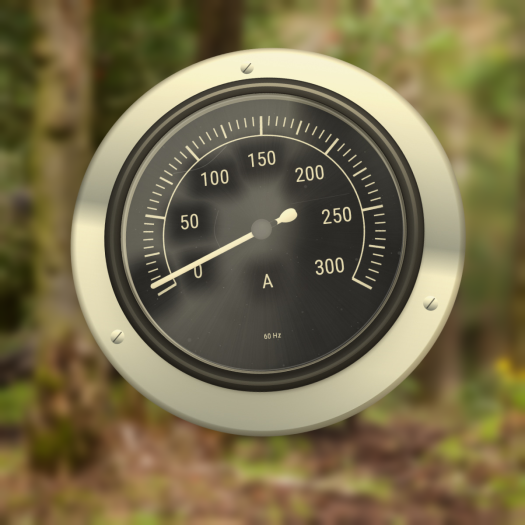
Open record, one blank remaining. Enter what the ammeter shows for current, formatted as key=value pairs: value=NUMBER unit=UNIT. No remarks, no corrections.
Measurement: value=5 unit=A
